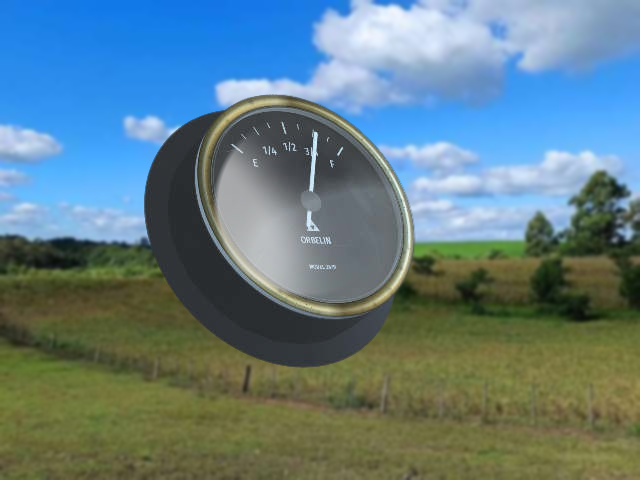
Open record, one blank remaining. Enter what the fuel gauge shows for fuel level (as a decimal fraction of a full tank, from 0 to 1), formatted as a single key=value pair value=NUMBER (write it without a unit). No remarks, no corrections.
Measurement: value=0.75
